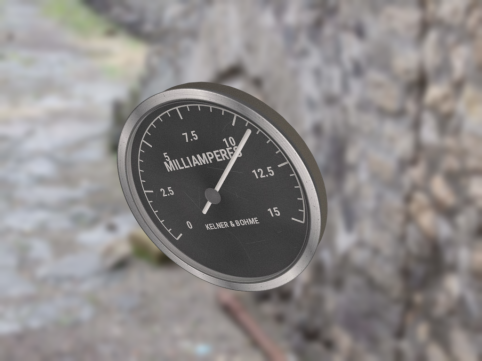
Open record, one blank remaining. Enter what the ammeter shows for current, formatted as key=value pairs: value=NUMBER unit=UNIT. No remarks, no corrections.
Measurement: value=10.75 unit=mA
